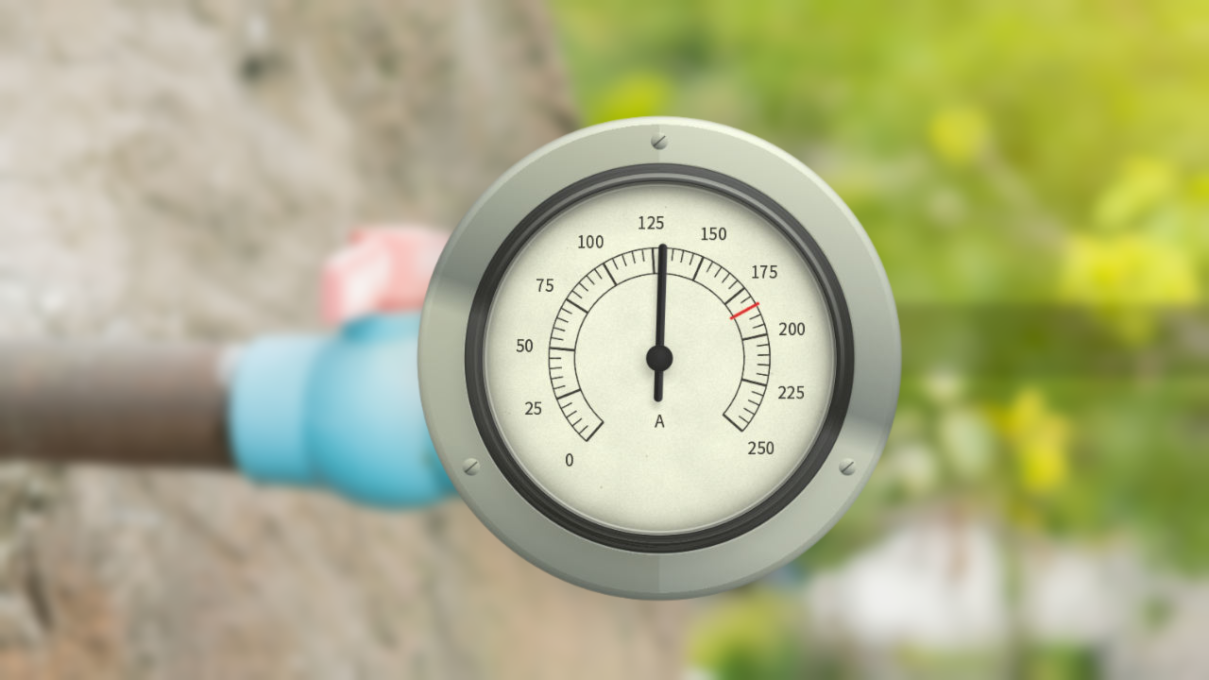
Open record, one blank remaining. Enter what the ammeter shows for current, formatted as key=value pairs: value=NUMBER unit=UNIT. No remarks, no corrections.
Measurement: value=130 unit=A
